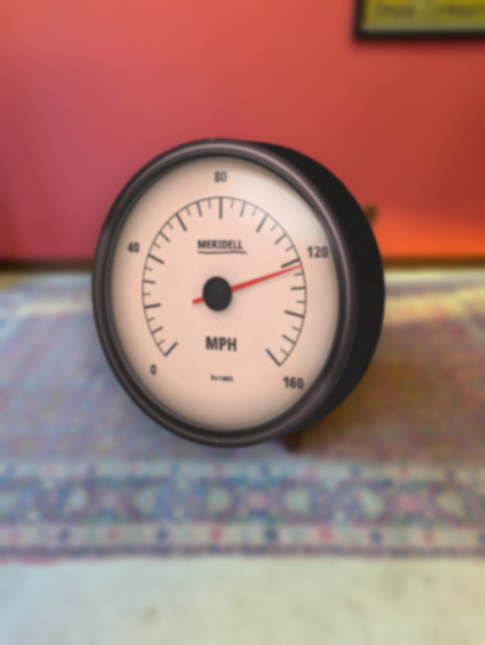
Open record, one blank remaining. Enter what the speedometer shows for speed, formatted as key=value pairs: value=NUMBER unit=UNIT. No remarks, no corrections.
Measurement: value=122.5 unit=mph
